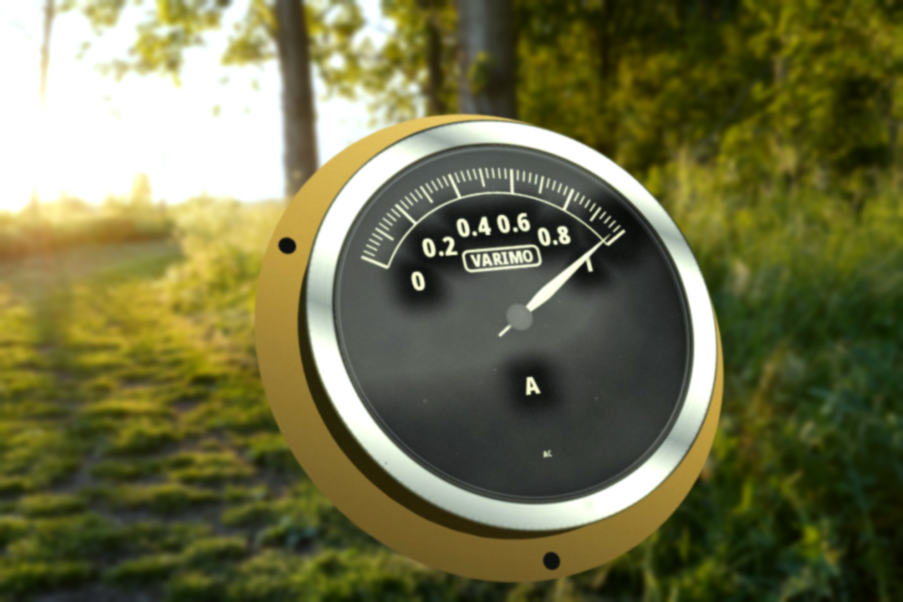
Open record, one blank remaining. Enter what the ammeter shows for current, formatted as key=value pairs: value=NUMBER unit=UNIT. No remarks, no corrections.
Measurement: value=0.98 unit=A
